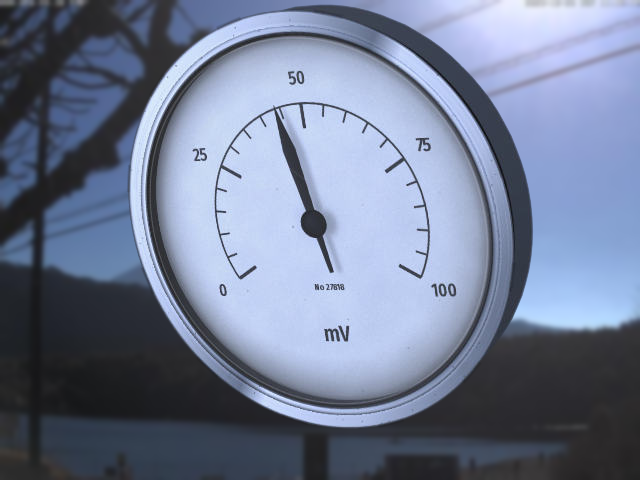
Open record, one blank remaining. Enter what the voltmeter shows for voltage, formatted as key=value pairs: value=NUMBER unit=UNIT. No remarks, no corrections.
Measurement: value=45 unit=mV
